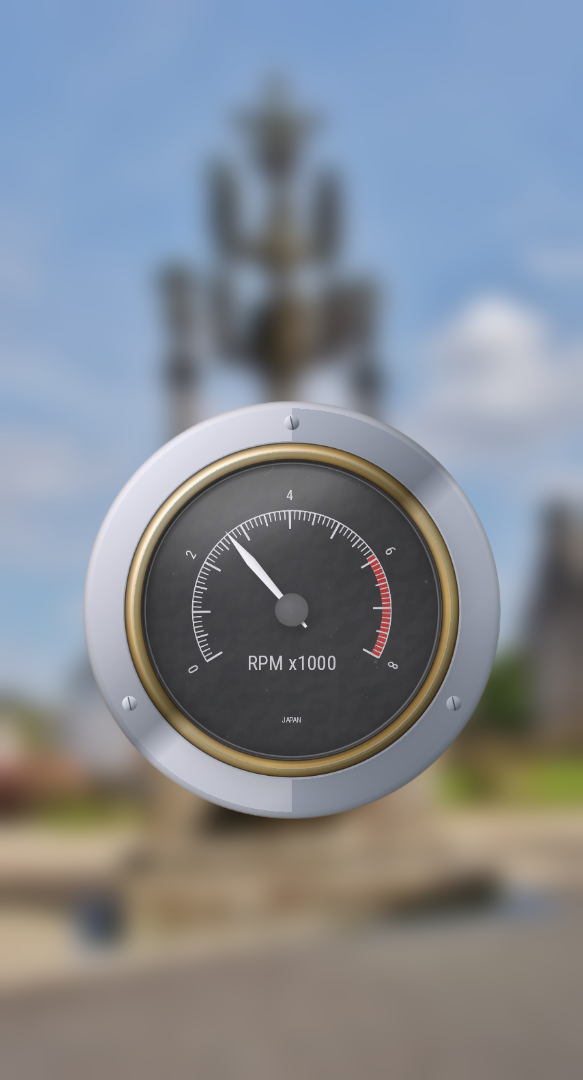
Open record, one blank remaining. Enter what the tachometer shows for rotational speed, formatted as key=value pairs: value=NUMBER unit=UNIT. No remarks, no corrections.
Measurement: value=2700 unit=rpm
